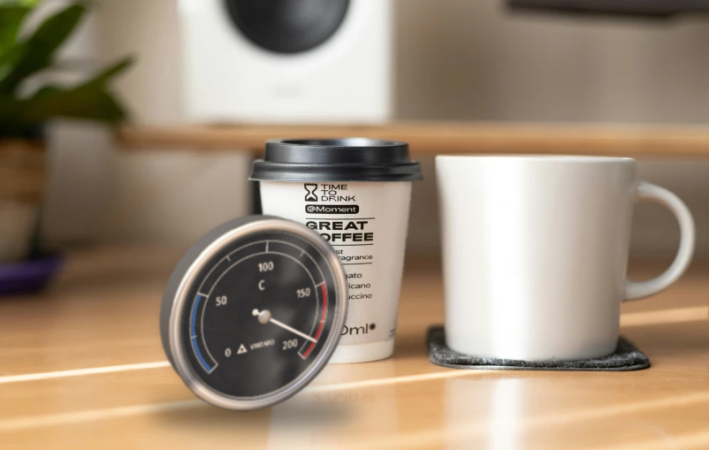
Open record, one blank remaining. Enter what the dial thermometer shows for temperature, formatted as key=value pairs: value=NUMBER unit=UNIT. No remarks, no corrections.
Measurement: value=187.5 unit=°C
